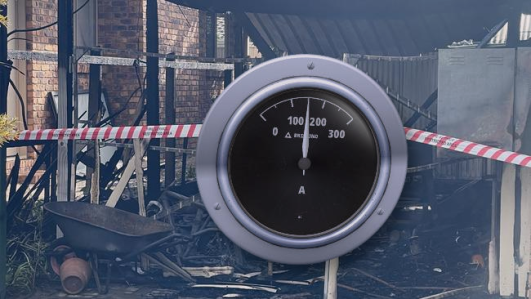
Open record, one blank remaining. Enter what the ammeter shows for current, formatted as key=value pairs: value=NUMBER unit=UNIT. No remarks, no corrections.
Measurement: value=150 unit=A
